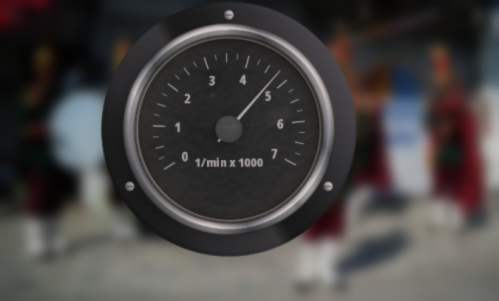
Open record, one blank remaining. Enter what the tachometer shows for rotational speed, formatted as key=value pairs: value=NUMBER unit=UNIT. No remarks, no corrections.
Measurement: value=4750 unit=rpm
